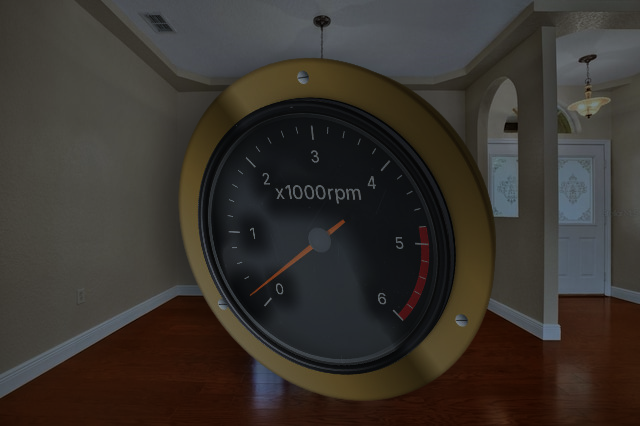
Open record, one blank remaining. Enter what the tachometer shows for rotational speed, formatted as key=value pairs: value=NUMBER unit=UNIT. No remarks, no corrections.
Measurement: value=200 unit=rpm
